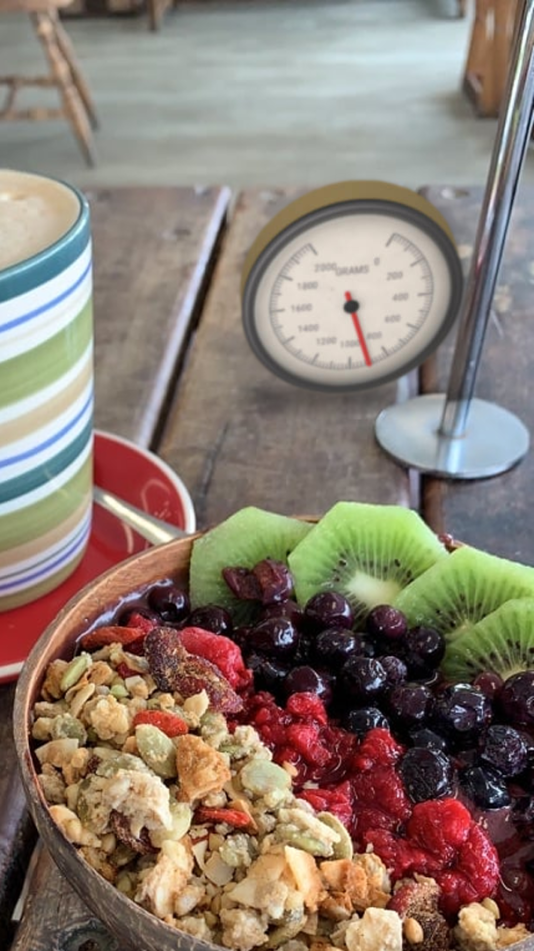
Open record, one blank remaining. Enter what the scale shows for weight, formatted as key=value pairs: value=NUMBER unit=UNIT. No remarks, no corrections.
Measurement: value=900 unit=g
